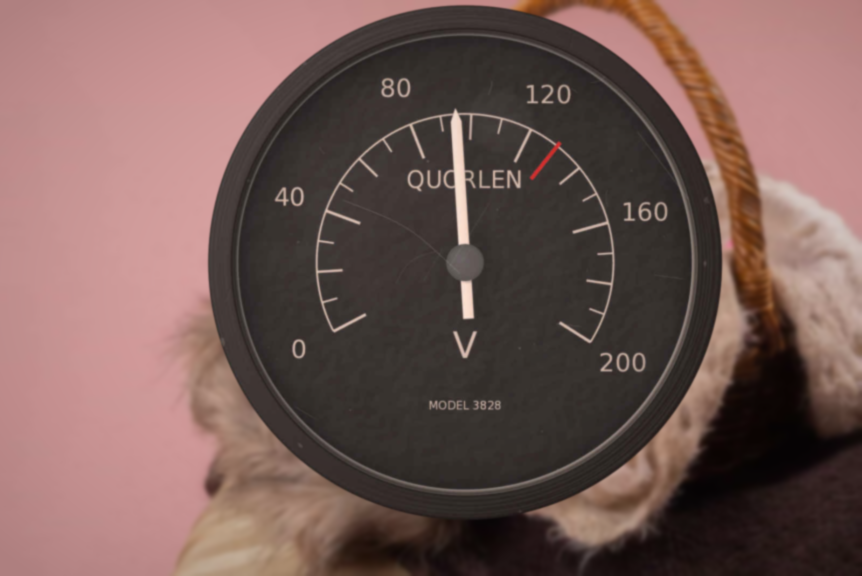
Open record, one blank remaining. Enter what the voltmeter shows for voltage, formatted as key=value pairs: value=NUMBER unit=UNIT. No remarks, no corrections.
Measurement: value=95 unit=V
